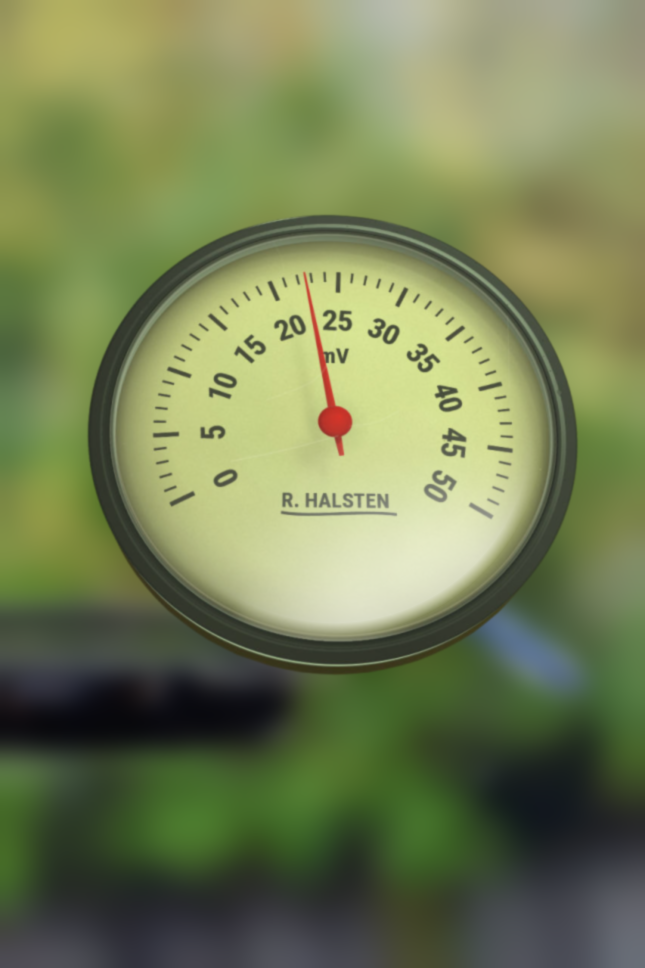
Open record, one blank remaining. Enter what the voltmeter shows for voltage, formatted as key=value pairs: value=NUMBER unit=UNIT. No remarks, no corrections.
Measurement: value=22.5 unit=mV
